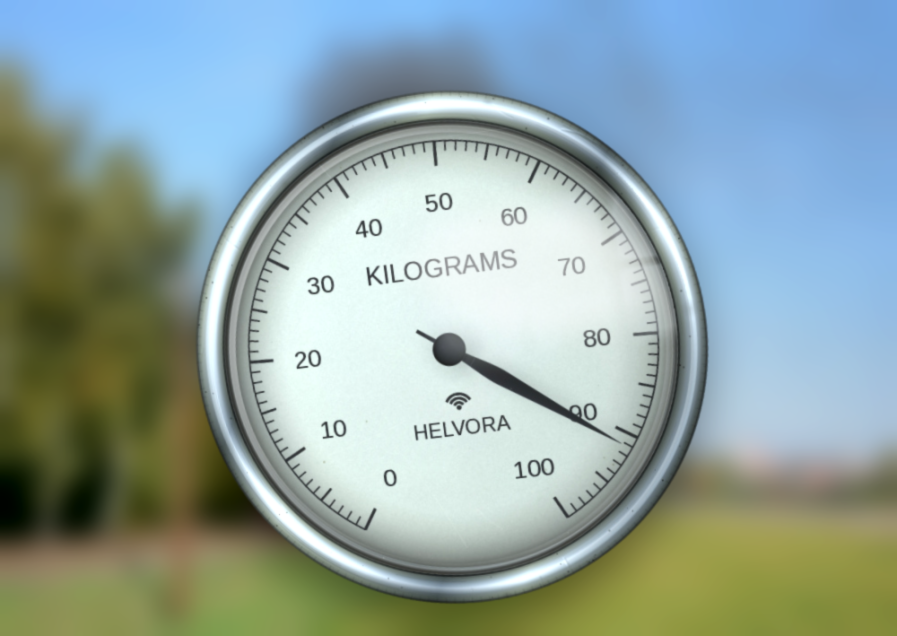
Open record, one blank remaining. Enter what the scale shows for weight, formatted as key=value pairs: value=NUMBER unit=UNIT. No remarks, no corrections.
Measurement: value=91 unit=kg
